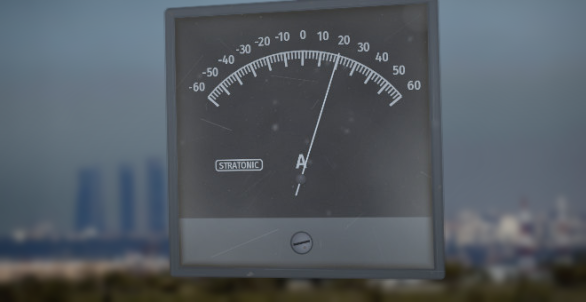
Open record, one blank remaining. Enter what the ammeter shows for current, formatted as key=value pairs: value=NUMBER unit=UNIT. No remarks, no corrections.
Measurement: value=20 unit=A
